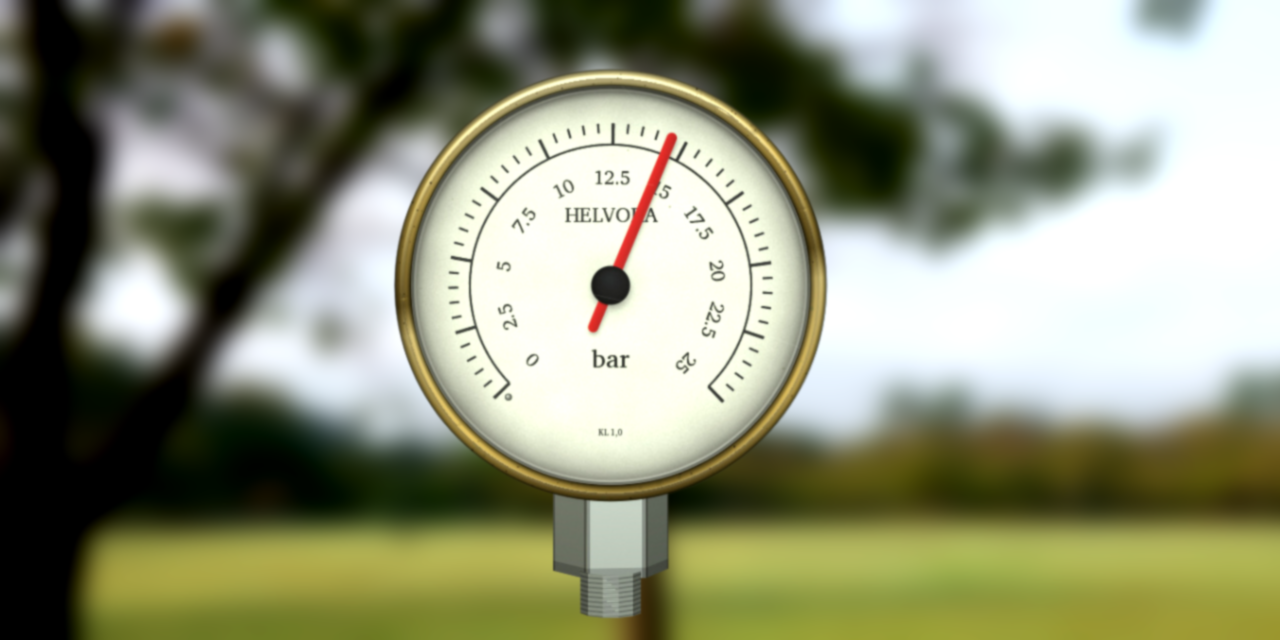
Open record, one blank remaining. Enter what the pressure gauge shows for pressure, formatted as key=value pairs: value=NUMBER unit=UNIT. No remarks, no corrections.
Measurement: value=14.5 unit=bar
